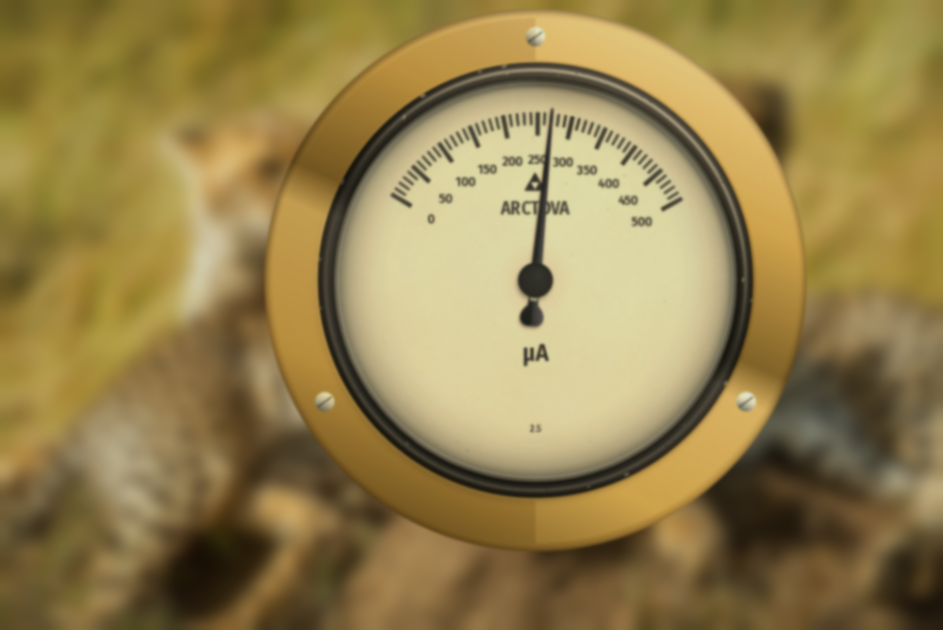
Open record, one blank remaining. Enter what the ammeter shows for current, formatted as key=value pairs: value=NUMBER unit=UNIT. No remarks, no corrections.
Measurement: value=270 unit=µA
